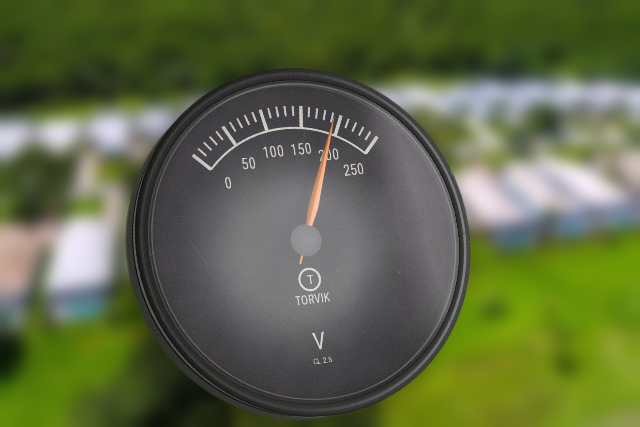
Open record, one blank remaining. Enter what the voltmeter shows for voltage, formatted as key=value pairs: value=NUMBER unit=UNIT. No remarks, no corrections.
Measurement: value=190 unit=V
